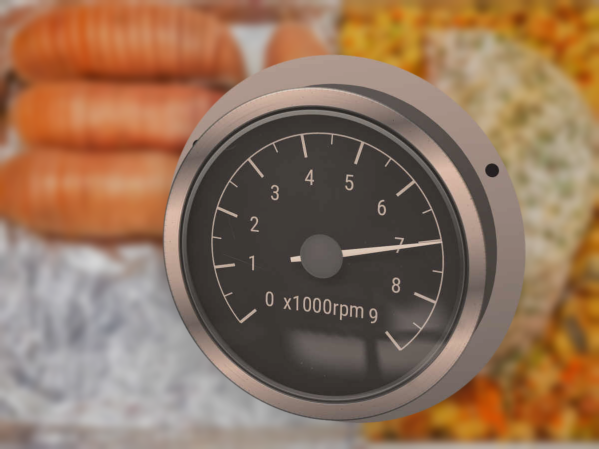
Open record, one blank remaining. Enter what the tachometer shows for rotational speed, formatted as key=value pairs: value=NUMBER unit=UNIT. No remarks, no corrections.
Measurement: value=7000 unit=rpm
